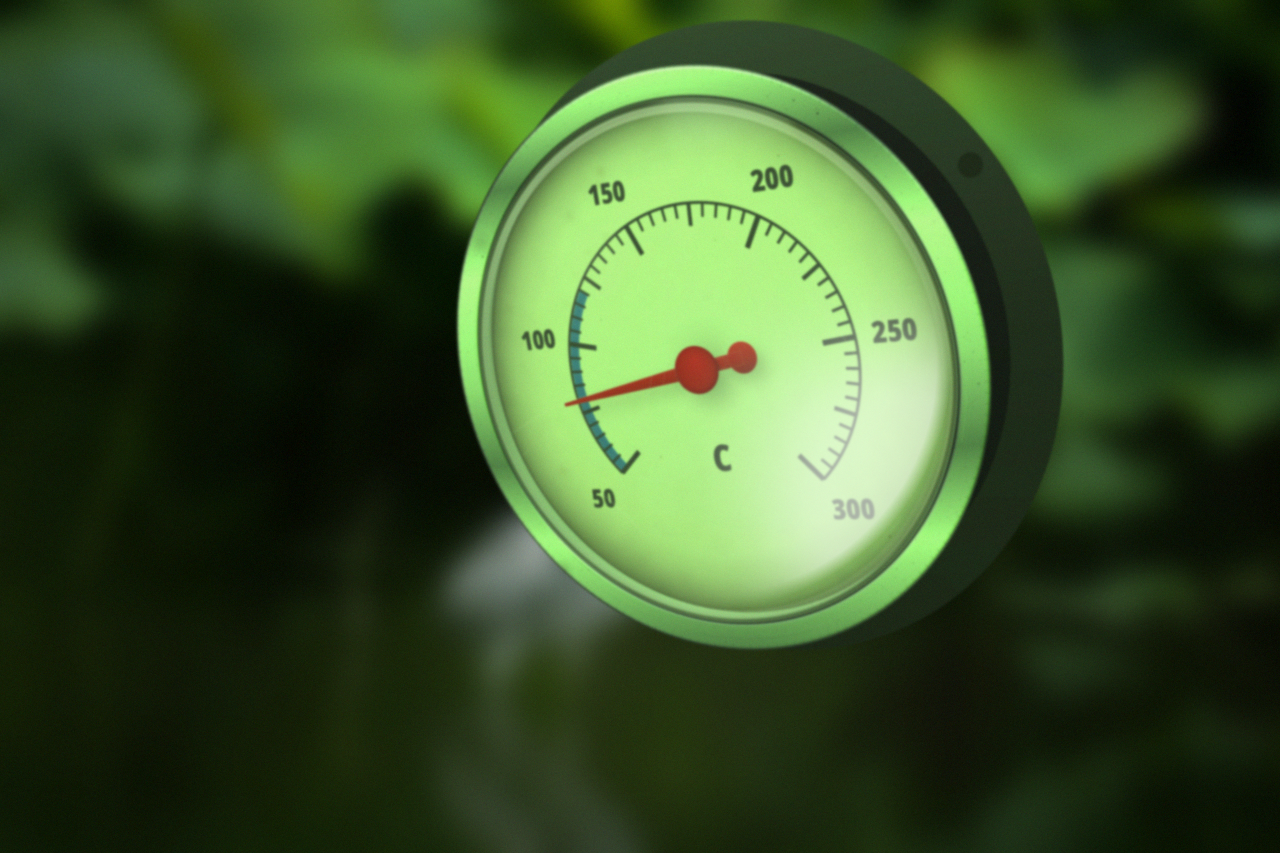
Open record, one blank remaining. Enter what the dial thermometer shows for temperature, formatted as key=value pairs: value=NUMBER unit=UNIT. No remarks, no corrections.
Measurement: value=80 unit=°C
